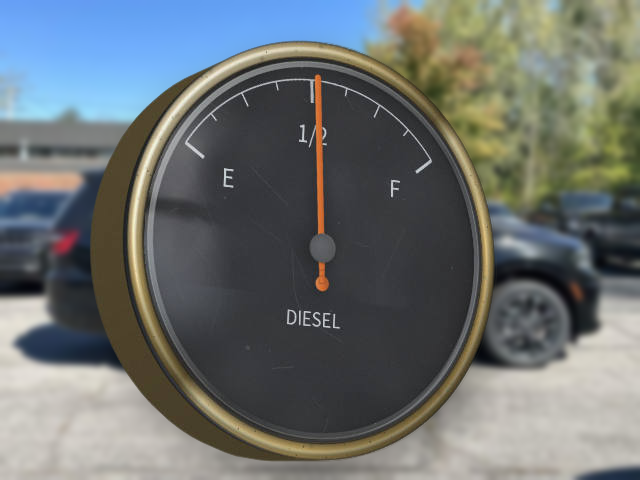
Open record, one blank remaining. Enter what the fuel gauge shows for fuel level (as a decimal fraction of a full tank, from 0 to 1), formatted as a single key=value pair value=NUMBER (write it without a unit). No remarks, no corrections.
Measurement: value=0.5
